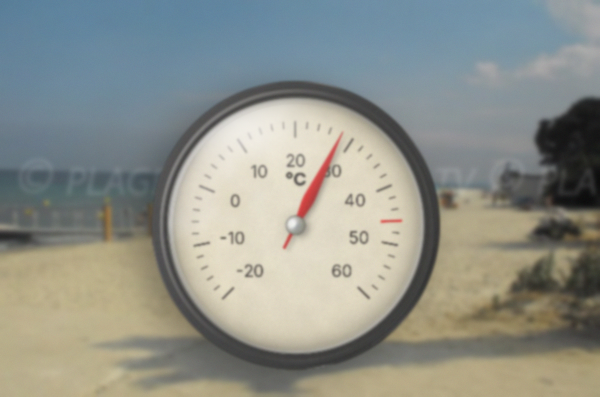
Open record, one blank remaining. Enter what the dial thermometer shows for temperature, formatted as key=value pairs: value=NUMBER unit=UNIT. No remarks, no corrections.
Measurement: value=28 unit=°C
